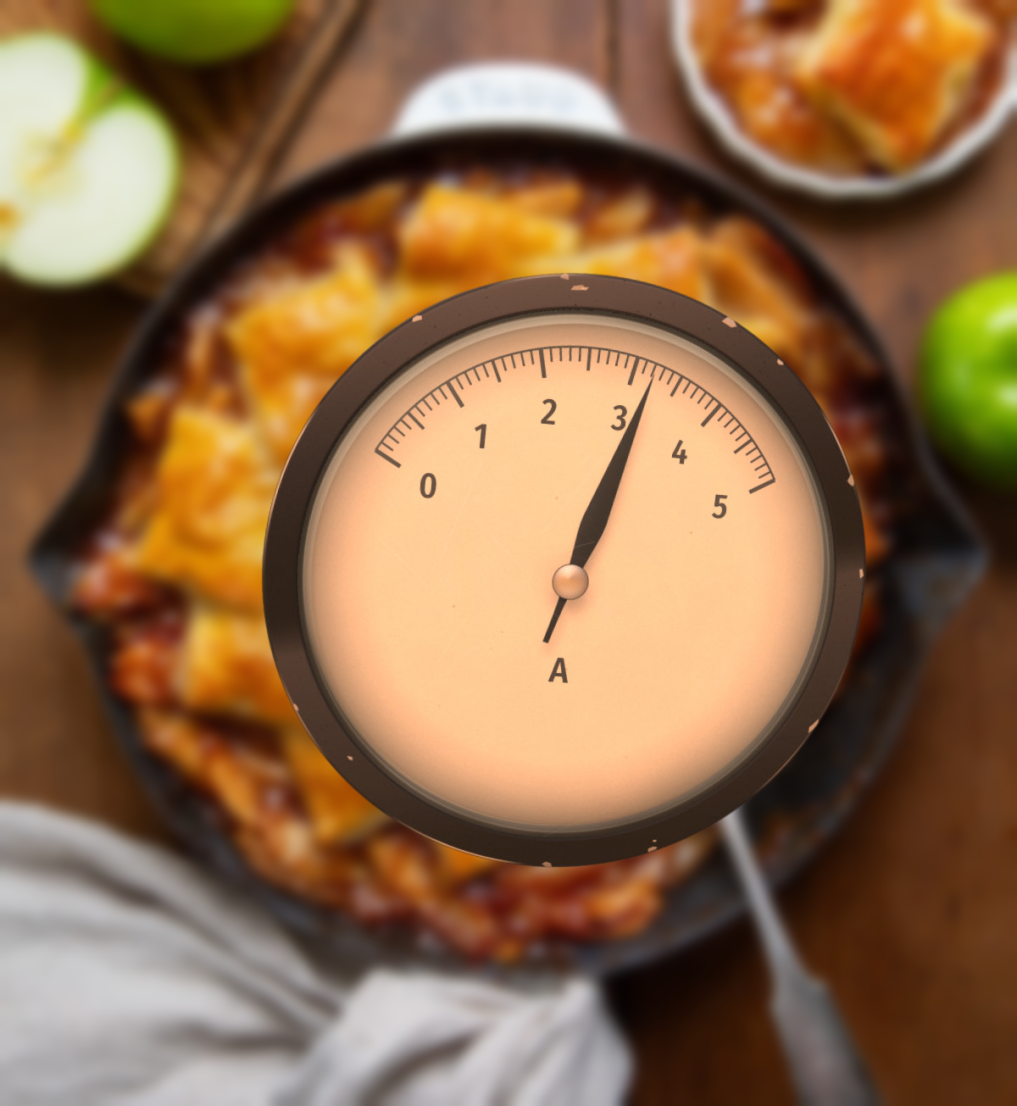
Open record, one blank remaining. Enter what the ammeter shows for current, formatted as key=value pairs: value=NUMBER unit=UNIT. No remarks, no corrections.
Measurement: value=3.2 unit=A
